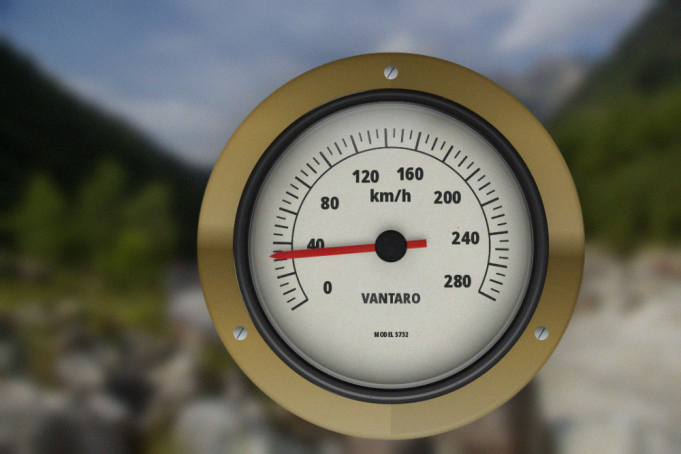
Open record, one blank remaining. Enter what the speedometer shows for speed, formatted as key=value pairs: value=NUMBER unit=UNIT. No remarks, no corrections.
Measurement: value=32.5 unit=km/h
